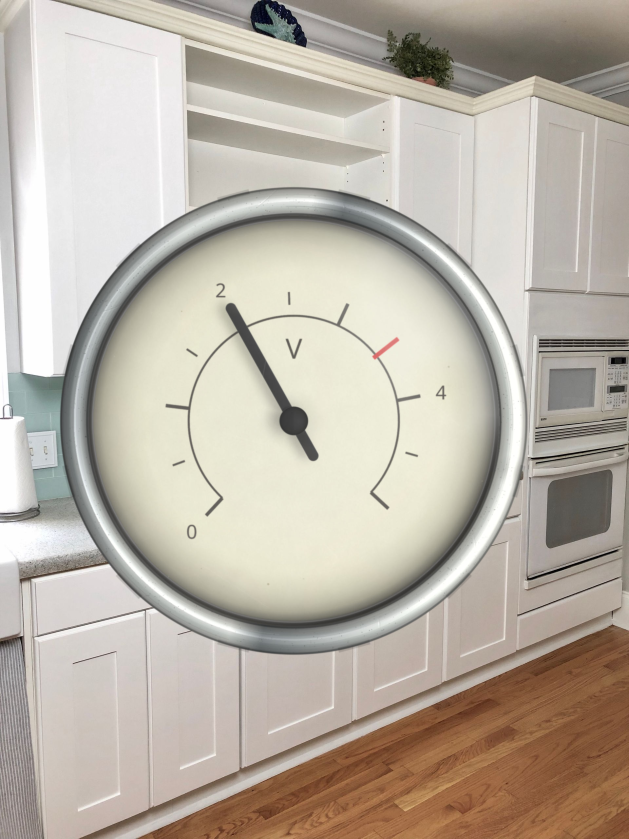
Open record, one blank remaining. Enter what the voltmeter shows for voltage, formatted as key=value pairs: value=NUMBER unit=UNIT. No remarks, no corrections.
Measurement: value=2 unit=V
